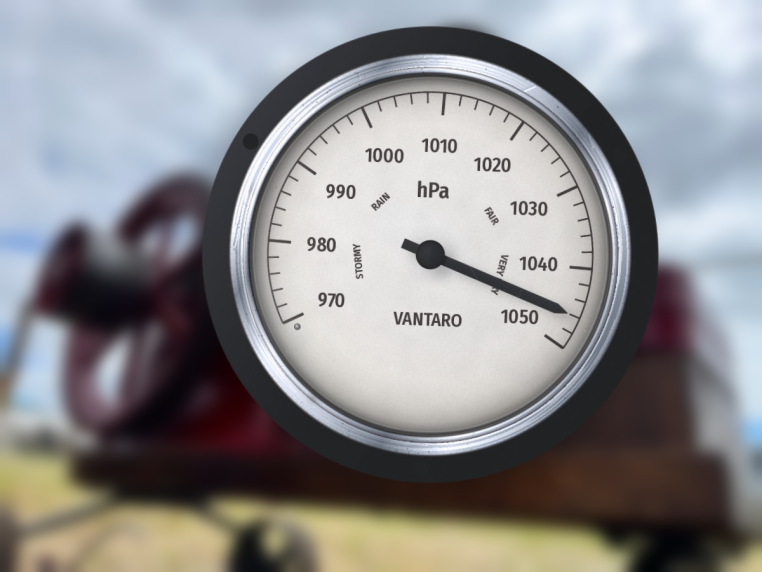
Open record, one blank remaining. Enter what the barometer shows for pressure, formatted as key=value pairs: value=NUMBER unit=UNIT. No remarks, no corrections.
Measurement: value=1046 unit=hPa
